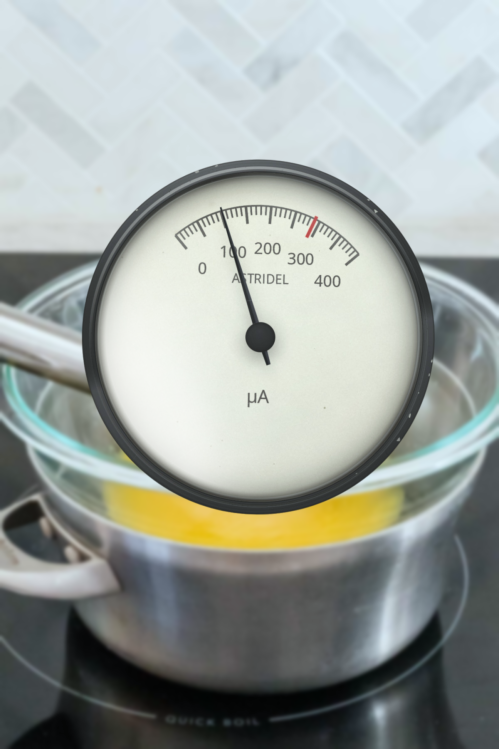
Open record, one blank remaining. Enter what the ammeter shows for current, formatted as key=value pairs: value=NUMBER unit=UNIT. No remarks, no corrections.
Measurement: value=100 unit=µA
